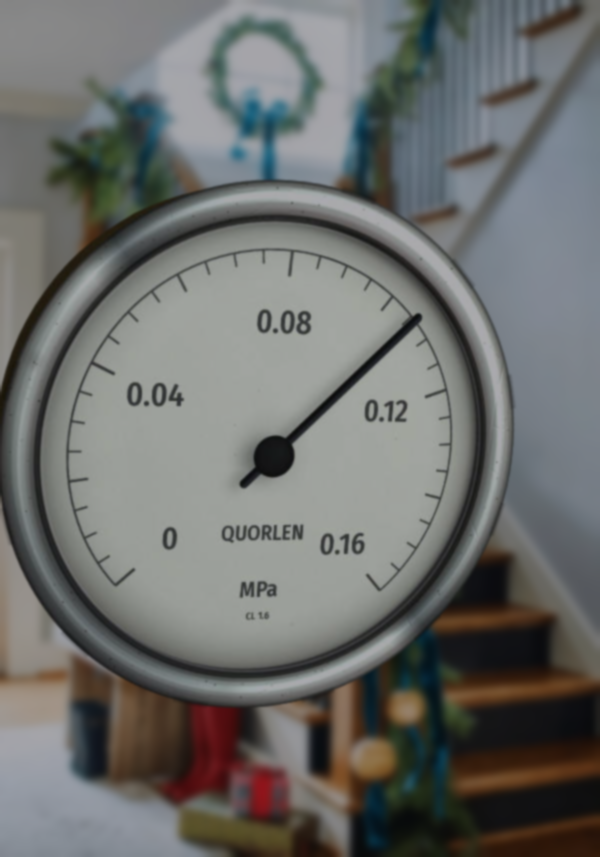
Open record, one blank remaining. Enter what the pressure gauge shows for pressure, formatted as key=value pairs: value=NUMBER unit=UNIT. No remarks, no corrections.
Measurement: value=0.105 unit=MPa
